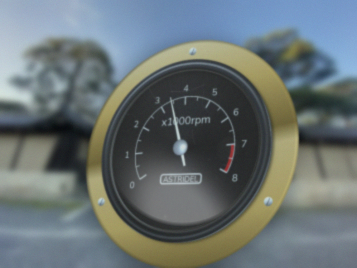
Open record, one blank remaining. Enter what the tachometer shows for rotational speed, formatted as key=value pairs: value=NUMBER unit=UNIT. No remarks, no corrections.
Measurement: value=3500 unit=rpm
